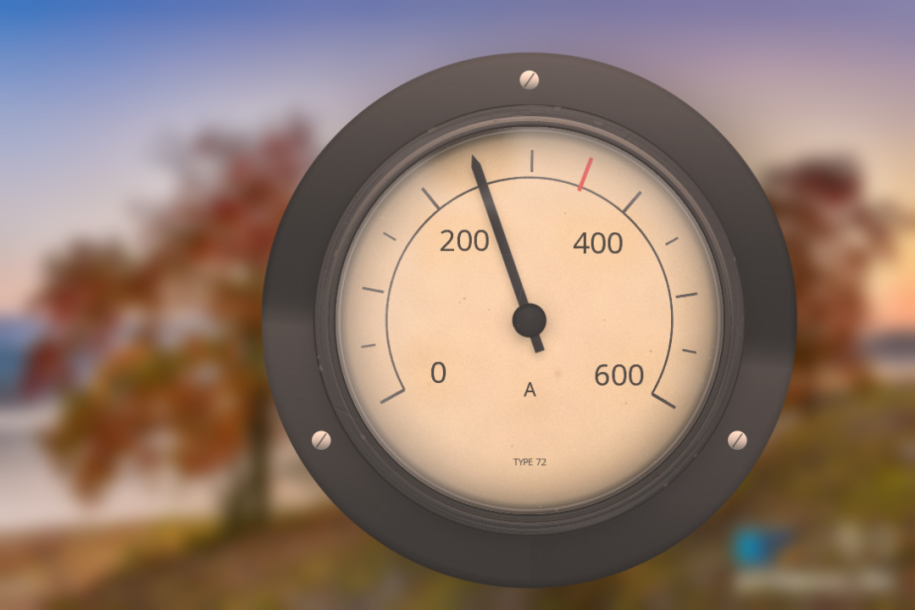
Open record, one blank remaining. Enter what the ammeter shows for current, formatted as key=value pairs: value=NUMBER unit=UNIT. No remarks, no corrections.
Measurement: value=250 unit=A
